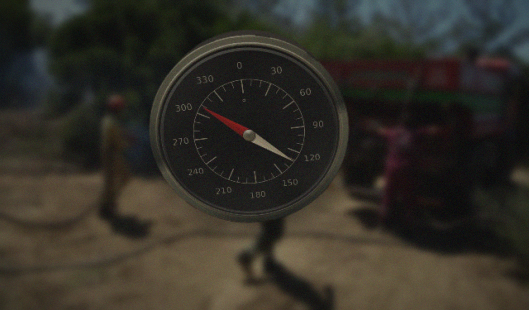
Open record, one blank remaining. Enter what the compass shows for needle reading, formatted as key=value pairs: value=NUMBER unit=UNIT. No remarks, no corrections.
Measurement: value=310 unit=°
